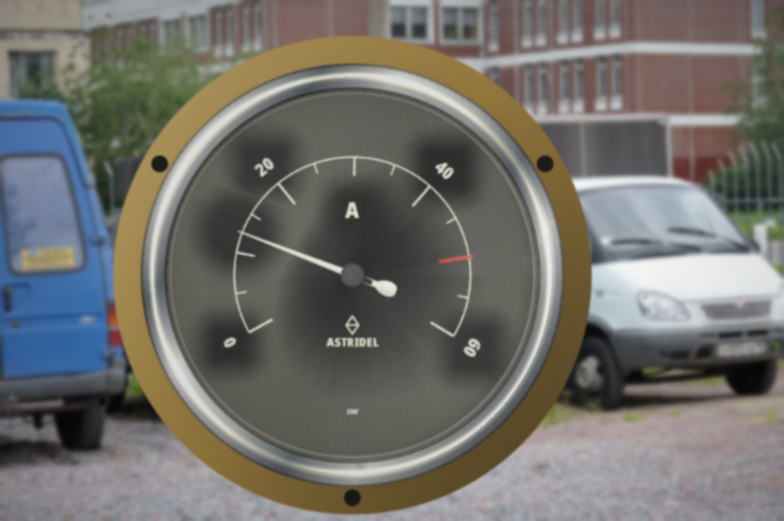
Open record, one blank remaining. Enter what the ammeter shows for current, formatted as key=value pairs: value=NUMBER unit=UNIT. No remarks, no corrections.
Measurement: value=12.5 unit=A
